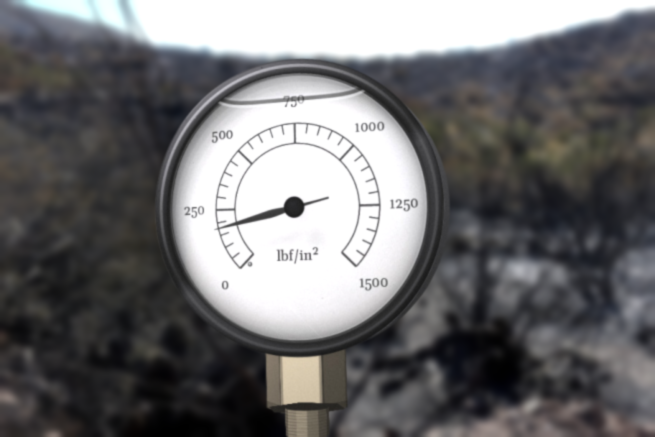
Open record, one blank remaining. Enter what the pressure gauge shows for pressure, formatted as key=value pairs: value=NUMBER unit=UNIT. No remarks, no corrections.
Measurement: value=175 unit=psi
